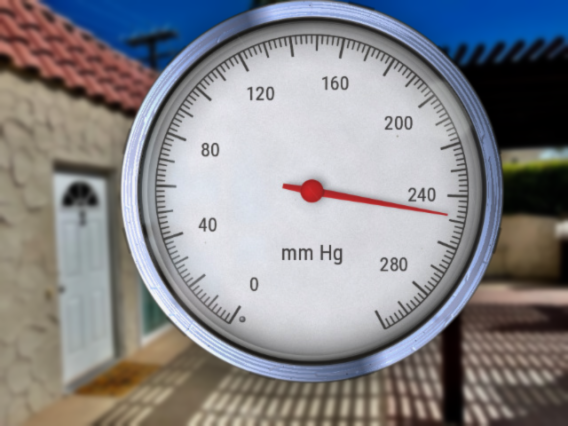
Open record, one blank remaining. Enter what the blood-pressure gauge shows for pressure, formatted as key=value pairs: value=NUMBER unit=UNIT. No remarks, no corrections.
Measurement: value=248 unit=mmHg
